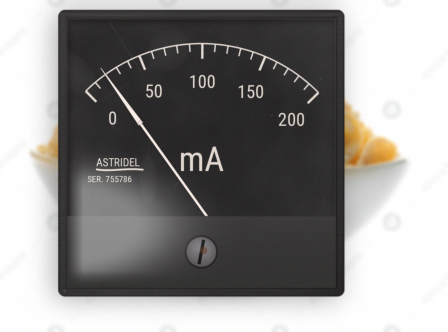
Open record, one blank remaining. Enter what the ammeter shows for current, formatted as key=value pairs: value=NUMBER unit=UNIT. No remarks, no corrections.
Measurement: value=20 unit=mA
